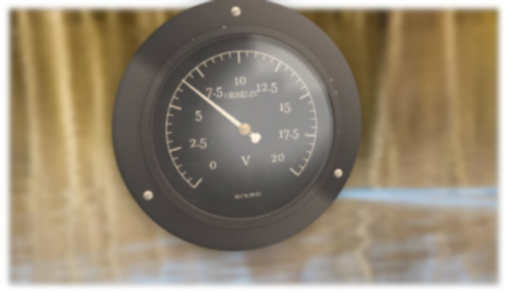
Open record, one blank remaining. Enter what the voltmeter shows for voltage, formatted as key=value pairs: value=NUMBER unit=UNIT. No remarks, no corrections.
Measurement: value=6.5 unit=V
